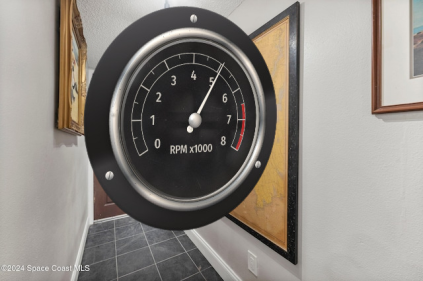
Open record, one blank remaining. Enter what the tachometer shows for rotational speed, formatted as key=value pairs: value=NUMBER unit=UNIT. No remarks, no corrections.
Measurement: value=5000 unit=rpm
